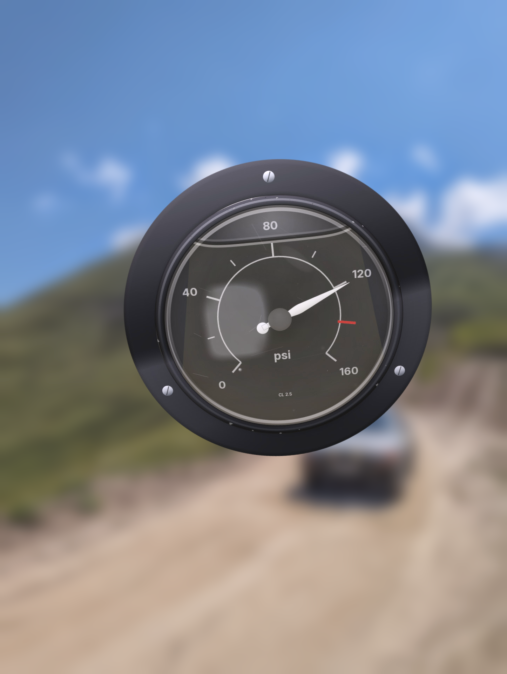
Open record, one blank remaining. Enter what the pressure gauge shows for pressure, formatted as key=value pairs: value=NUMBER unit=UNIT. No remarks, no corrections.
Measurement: value=120 unit=psi
